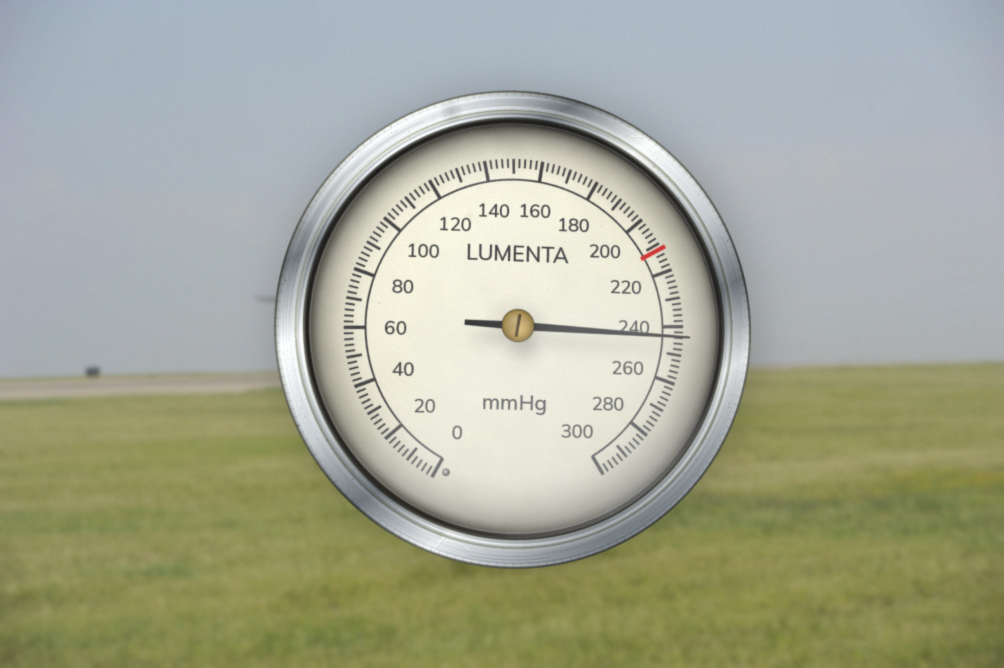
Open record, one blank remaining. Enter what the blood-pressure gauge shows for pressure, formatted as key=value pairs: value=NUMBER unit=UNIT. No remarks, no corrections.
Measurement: value=244 unit=mmHg
